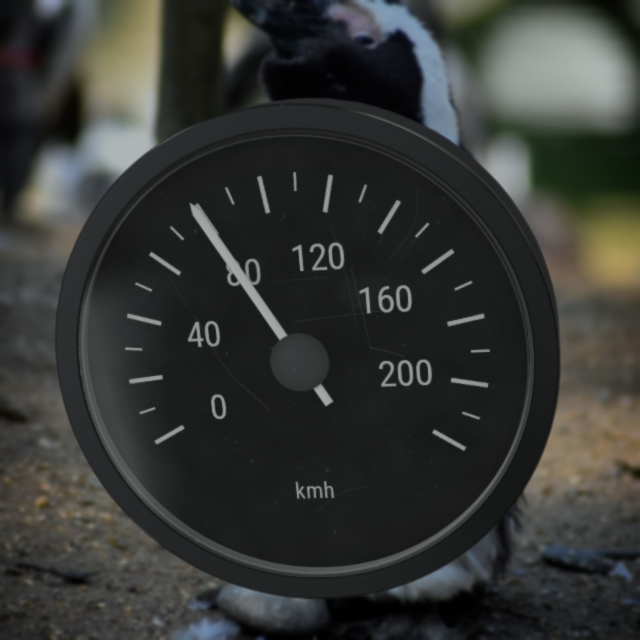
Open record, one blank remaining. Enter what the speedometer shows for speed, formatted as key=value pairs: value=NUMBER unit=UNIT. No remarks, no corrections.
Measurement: value=80 unit=km/h
